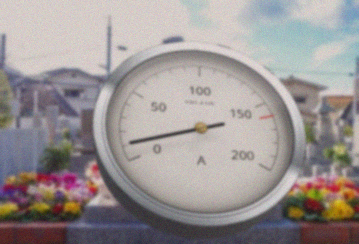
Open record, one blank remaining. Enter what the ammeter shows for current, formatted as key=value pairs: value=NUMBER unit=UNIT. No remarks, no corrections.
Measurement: value=10 unit=A
